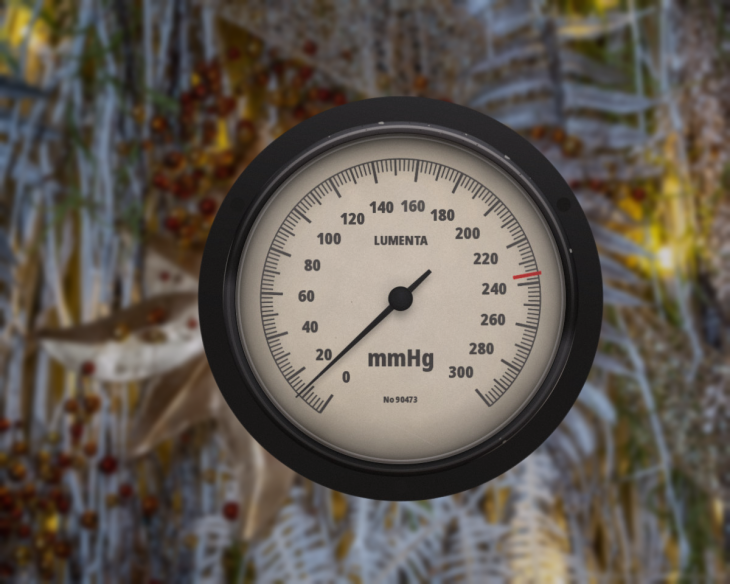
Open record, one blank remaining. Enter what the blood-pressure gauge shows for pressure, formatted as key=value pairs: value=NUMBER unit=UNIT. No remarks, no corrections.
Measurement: value=12 unit=mmHg
